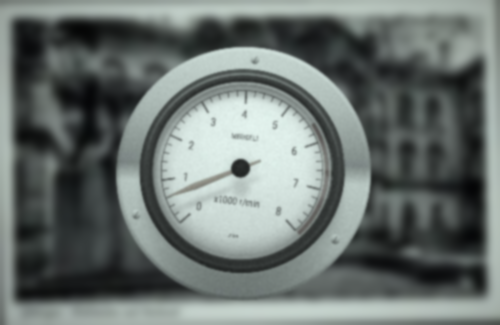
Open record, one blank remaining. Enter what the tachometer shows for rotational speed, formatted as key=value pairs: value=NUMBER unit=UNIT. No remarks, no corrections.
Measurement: value=600 unit=rpm
